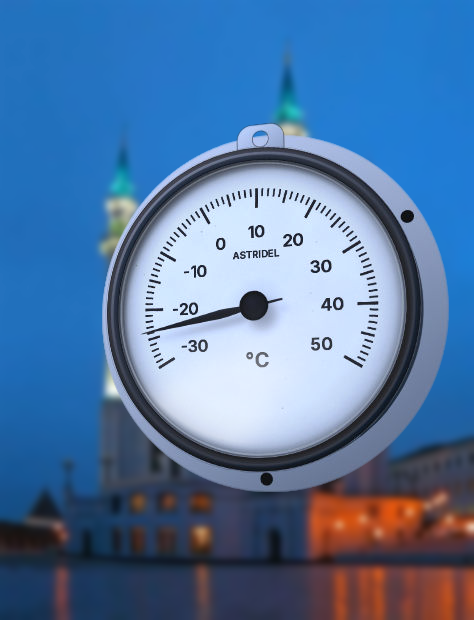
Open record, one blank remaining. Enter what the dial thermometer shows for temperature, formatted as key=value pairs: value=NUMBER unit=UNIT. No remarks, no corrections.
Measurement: value=-24 unit=°C
